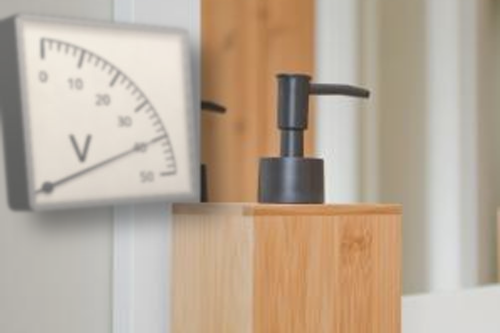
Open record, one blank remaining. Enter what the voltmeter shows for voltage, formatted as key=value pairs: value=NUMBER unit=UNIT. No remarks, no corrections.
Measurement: value=40 unit=V
